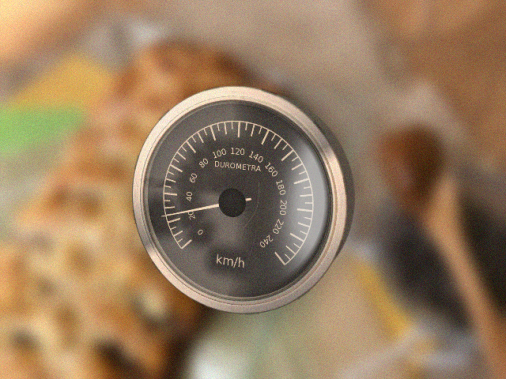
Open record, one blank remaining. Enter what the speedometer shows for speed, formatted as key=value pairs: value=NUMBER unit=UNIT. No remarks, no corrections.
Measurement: value=25 unit=km/h
